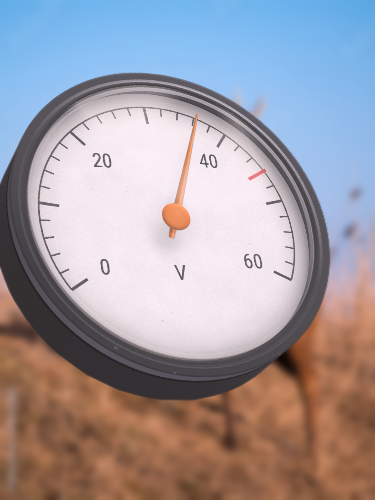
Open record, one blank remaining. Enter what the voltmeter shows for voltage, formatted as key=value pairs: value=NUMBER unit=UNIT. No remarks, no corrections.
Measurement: value=36 unit=V
